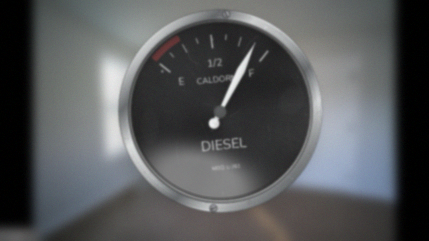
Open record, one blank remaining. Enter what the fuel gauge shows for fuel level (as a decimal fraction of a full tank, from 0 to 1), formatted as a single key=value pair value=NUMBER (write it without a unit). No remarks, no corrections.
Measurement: value=0.875
